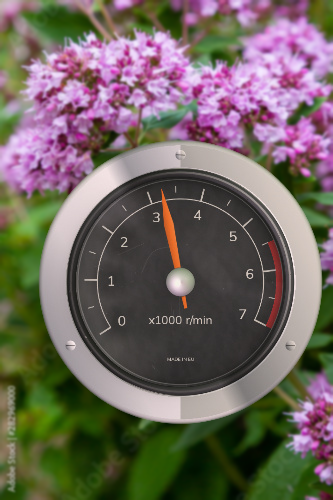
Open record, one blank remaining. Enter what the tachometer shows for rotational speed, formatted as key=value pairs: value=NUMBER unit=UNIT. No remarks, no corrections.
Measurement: value=3250 unit=rpm
